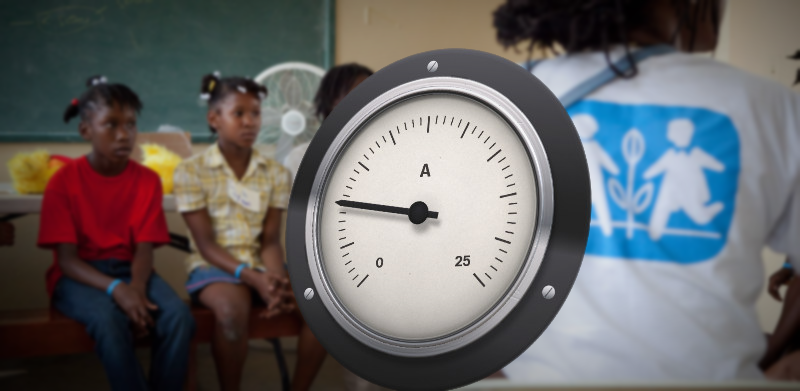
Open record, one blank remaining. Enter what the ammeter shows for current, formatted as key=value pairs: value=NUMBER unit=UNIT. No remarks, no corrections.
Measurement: value=5 unit=A
